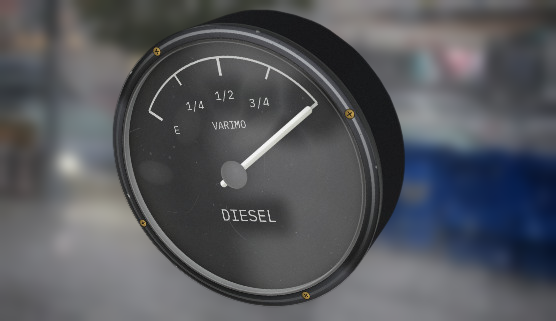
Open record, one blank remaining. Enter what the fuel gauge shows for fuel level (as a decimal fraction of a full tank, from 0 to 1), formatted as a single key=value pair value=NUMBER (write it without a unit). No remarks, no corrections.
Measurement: value=1
